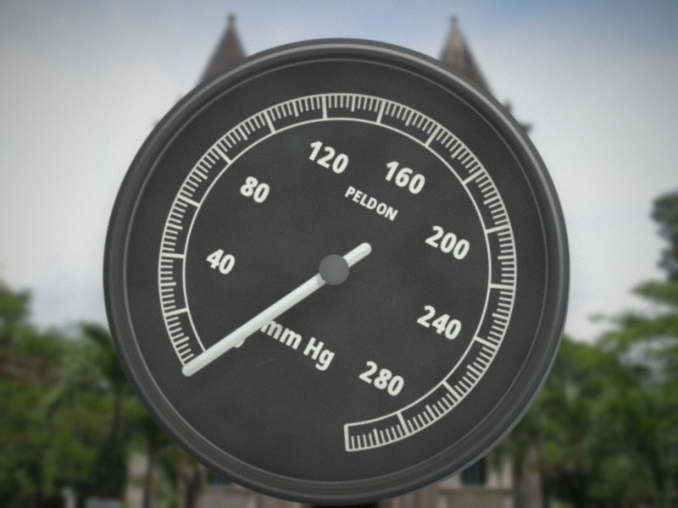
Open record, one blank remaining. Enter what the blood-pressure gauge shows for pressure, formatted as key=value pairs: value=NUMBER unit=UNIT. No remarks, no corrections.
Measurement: value=0 unit=mmHg
